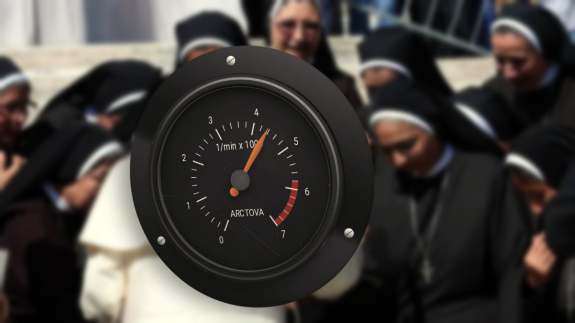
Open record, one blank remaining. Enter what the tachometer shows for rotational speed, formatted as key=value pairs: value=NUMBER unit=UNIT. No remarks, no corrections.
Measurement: value=4400 unit=rpm
